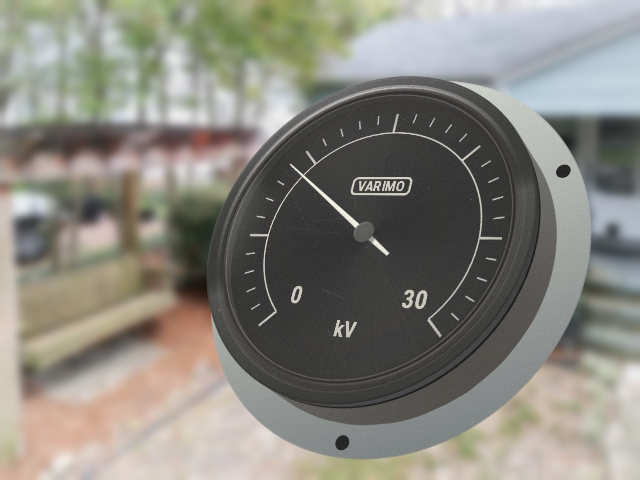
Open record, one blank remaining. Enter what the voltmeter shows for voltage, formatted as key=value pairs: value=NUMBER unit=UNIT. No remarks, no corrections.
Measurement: value=9 unit=kV
